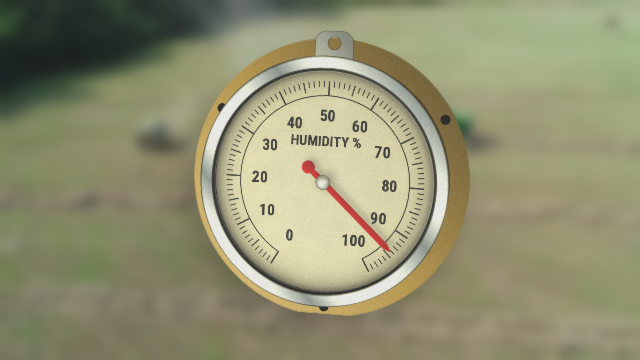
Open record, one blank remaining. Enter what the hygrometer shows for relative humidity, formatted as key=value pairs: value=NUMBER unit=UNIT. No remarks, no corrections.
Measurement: value=94 unit=%
